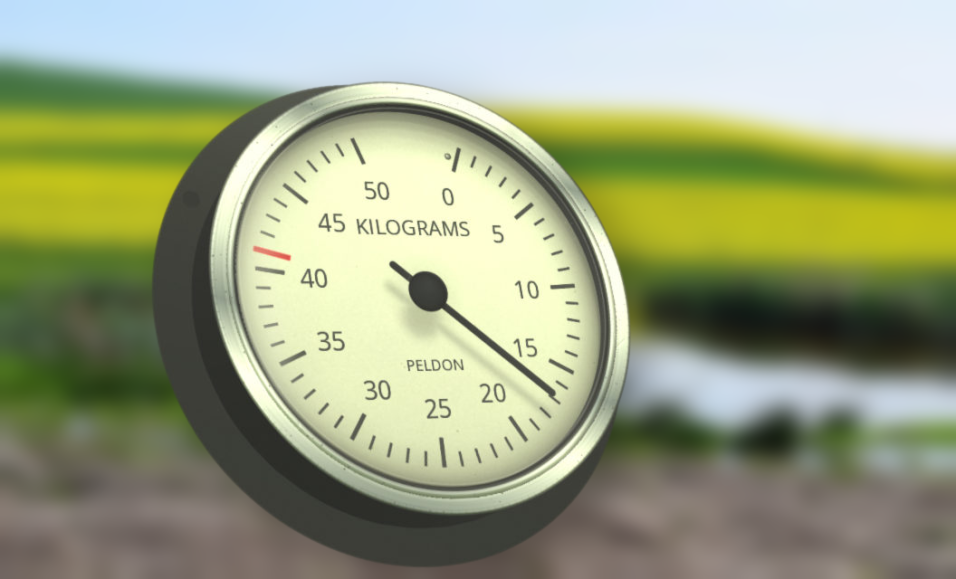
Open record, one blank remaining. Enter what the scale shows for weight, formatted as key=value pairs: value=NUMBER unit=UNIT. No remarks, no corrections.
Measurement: value=17 unit=kg
